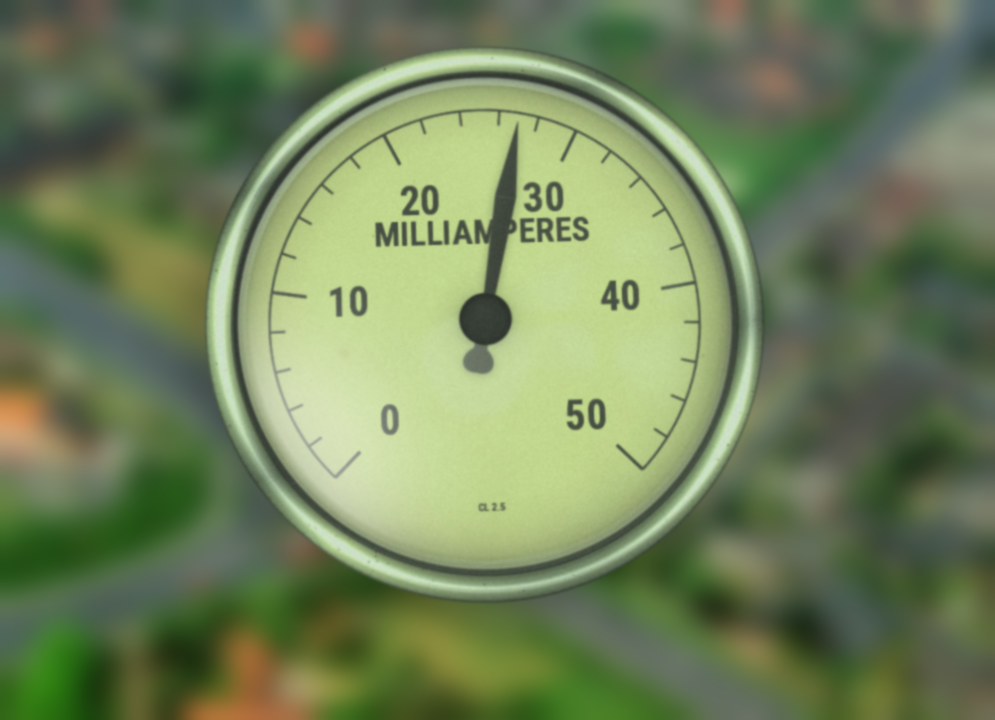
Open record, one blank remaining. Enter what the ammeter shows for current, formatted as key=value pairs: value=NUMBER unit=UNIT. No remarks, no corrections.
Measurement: value=27 unit=mA
